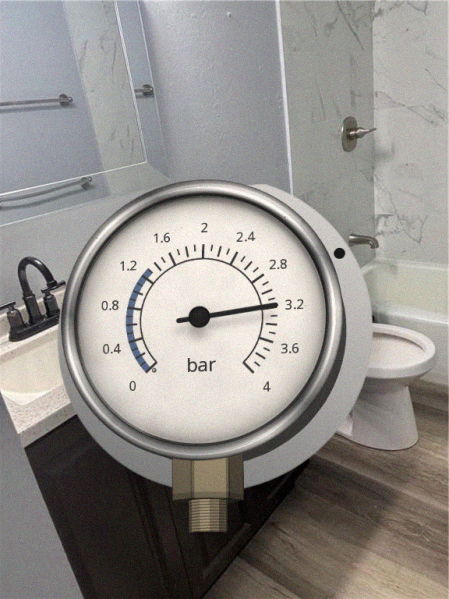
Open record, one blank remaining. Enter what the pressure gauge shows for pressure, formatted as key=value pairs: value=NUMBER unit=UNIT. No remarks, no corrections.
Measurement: value=3.2 unit=bar
